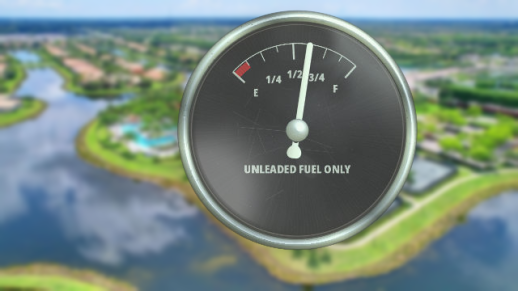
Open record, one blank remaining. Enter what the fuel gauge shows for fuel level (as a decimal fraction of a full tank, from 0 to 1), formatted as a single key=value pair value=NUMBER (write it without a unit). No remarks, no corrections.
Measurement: value=0.625
